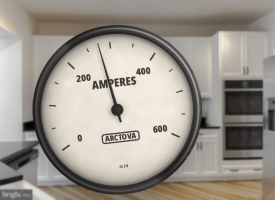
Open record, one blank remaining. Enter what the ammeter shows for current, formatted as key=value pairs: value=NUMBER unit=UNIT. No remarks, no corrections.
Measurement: value=275 unit=A
